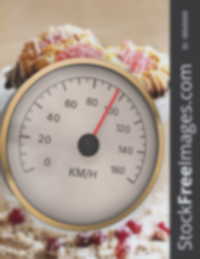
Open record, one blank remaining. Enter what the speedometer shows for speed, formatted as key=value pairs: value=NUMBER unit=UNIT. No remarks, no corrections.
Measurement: value=95 unit=km/h
